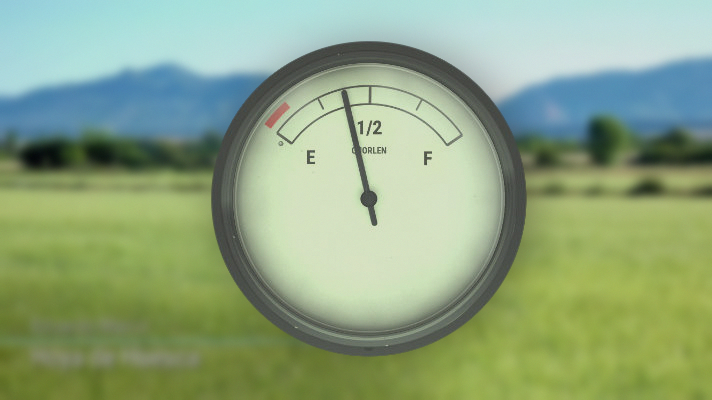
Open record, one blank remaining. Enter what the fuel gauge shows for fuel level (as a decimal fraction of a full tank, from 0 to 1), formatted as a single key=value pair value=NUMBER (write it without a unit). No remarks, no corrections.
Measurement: value=0.375
